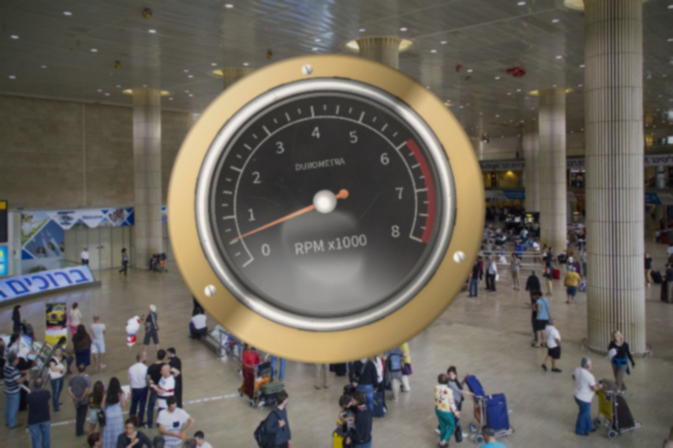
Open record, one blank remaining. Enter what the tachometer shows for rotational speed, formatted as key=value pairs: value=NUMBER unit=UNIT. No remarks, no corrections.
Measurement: value=500 unit=rpm
